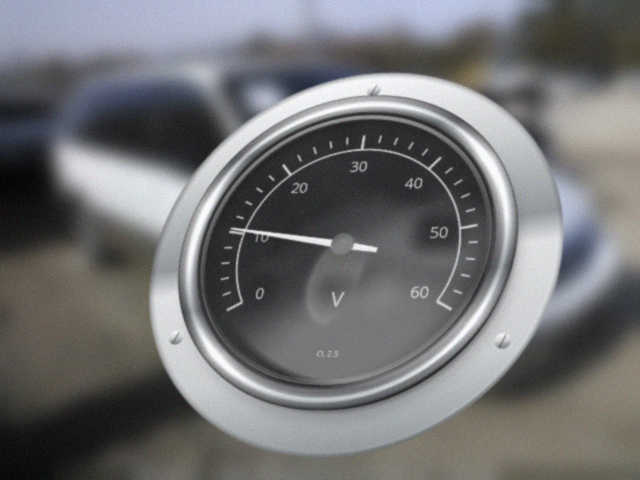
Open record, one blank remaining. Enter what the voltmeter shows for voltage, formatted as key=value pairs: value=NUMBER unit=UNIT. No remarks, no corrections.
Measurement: value=10 unit=V
